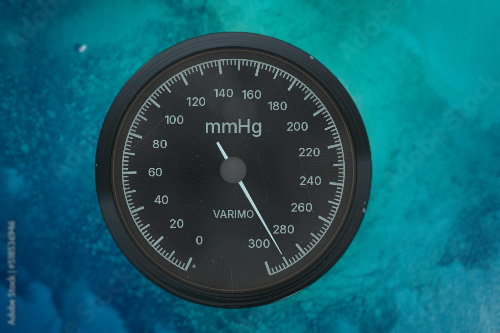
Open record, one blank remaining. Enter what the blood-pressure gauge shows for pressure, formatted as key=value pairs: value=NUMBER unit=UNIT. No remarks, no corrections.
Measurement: value=290 unit=mmHg
